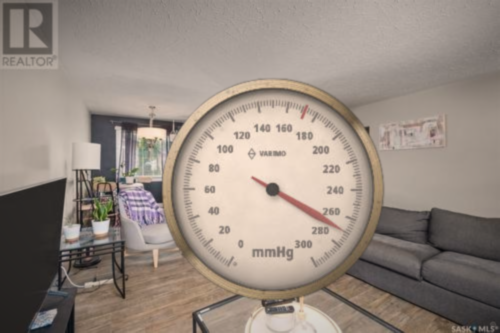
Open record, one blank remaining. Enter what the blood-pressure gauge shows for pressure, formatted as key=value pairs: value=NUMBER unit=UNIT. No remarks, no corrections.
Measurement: value=270 unit=mmHg
